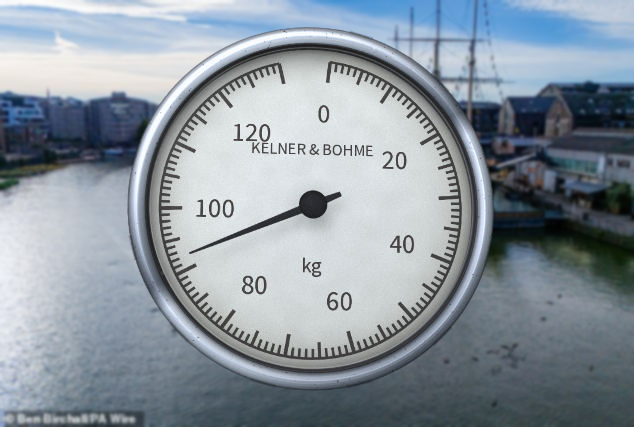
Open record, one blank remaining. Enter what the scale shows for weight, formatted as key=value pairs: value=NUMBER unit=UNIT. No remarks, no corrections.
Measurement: value=92 unit=kg
